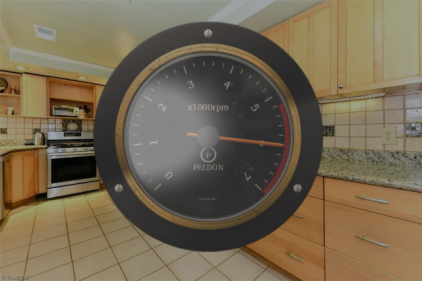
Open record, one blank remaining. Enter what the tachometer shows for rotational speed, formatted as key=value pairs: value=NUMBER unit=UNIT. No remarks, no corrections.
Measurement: value=6000 unit=rpm
